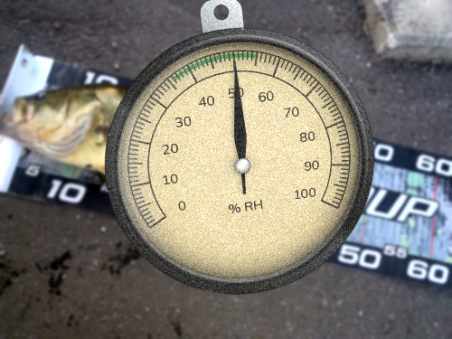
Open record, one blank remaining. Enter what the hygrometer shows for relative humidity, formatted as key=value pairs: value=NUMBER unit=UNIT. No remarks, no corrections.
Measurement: value=50 unit=%
